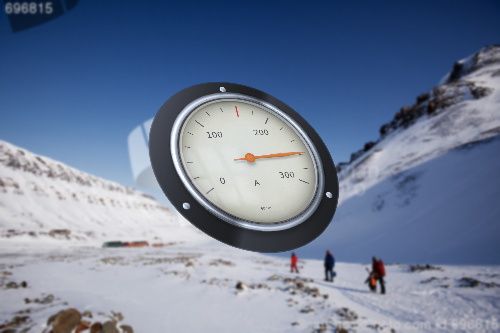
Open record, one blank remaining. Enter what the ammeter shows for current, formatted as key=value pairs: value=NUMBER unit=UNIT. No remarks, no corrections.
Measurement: value=260 unit=A
